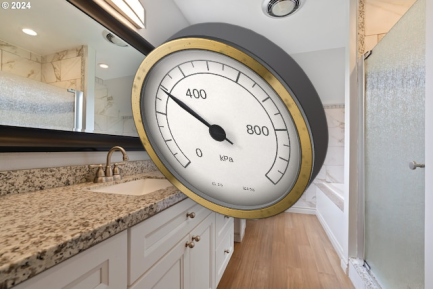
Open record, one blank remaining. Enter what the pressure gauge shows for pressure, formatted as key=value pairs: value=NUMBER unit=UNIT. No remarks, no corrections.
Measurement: value=300 unit=kPa
